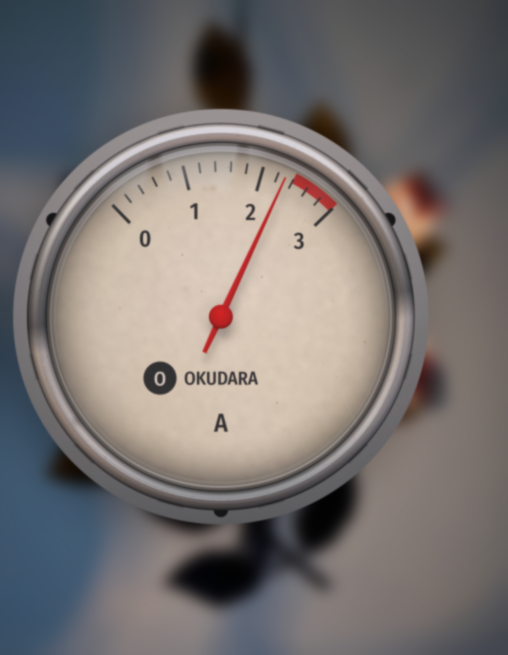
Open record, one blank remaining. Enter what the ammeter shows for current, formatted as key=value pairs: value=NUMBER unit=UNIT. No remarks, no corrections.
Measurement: value=2.3 unit=A
